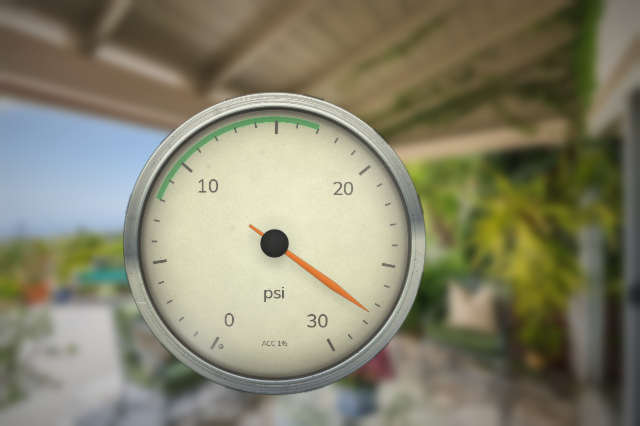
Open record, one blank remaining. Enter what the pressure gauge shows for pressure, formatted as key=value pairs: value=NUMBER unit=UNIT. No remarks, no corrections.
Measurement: value=27.5 unit=psi
